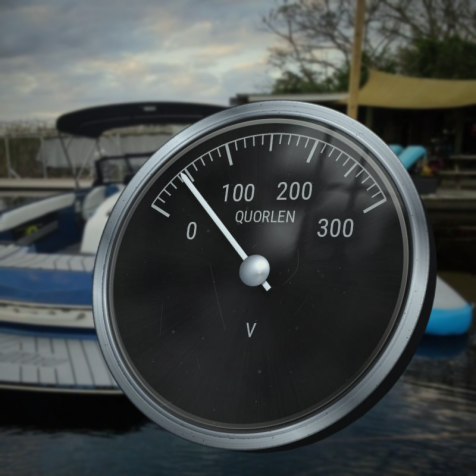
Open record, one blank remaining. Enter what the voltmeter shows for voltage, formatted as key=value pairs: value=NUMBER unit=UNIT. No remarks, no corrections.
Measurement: value=45 unit=V
